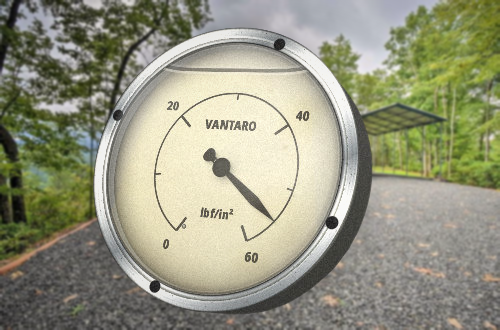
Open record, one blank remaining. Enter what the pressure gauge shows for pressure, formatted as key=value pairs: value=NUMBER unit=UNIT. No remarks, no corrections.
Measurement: value=55 unit=psi
